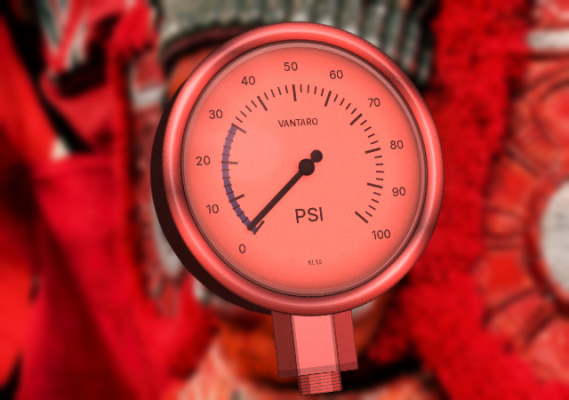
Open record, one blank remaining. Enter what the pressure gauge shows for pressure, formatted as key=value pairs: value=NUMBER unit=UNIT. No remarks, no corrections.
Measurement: value=2 unit=psi
